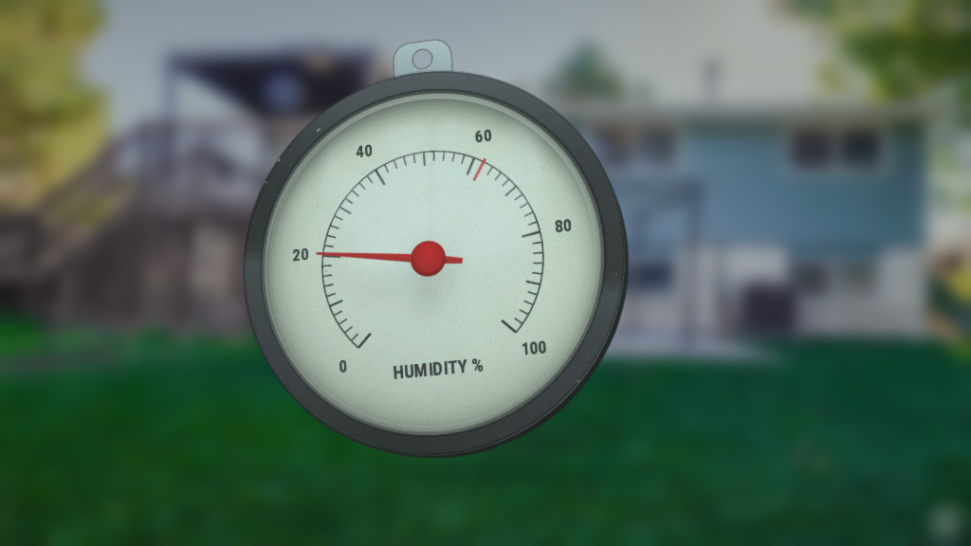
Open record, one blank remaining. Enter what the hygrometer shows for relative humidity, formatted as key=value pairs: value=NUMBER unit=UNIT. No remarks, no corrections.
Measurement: value=20 unit=%
